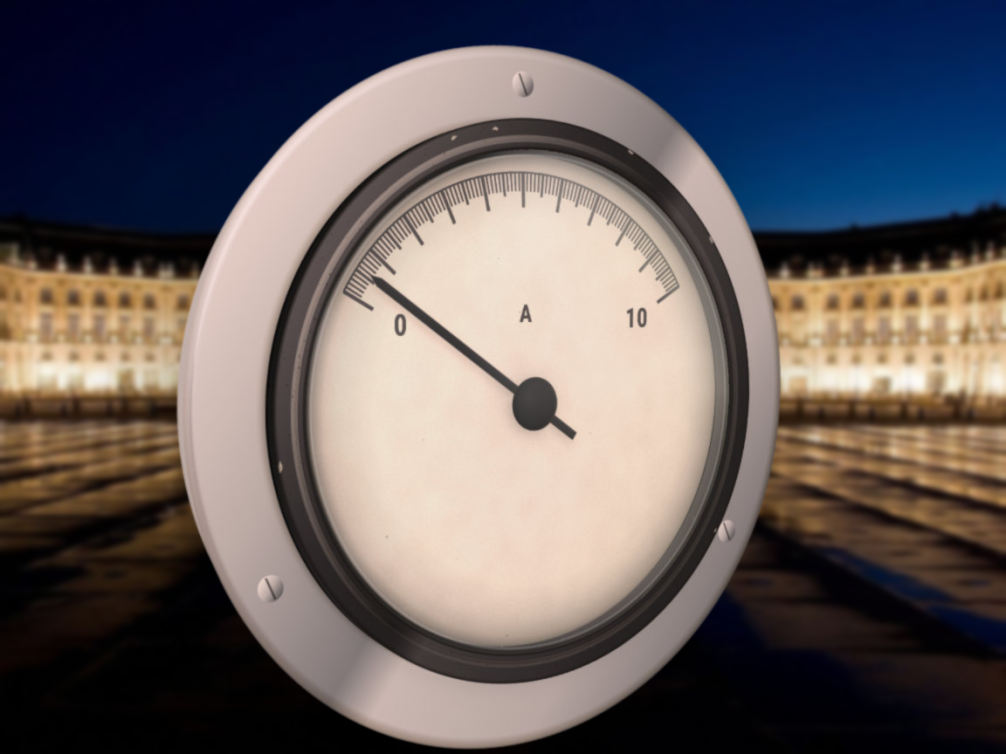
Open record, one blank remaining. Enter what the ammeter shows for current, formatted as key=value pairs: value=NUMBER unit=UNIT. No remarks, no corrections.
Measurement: value=0.5 unit=A
